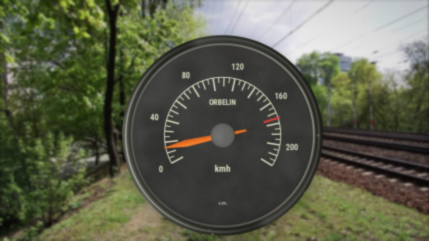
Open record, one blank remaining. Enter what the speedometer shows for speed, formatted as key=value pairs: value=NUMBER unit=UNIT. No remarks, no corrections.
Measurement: value=15 unit=km/h
